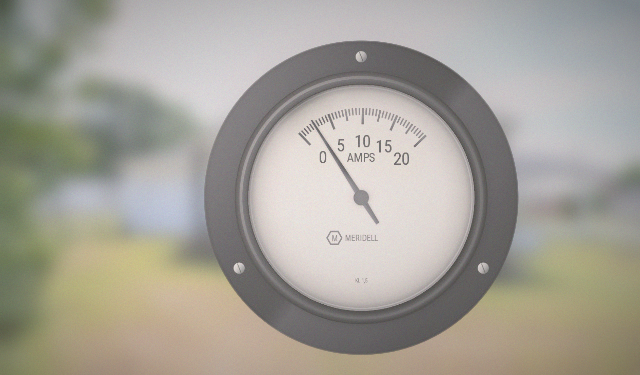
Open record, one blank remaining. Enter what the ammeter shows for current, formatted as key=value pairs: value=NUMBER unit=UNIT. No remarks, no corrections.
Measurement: value=2.5 unit=A
